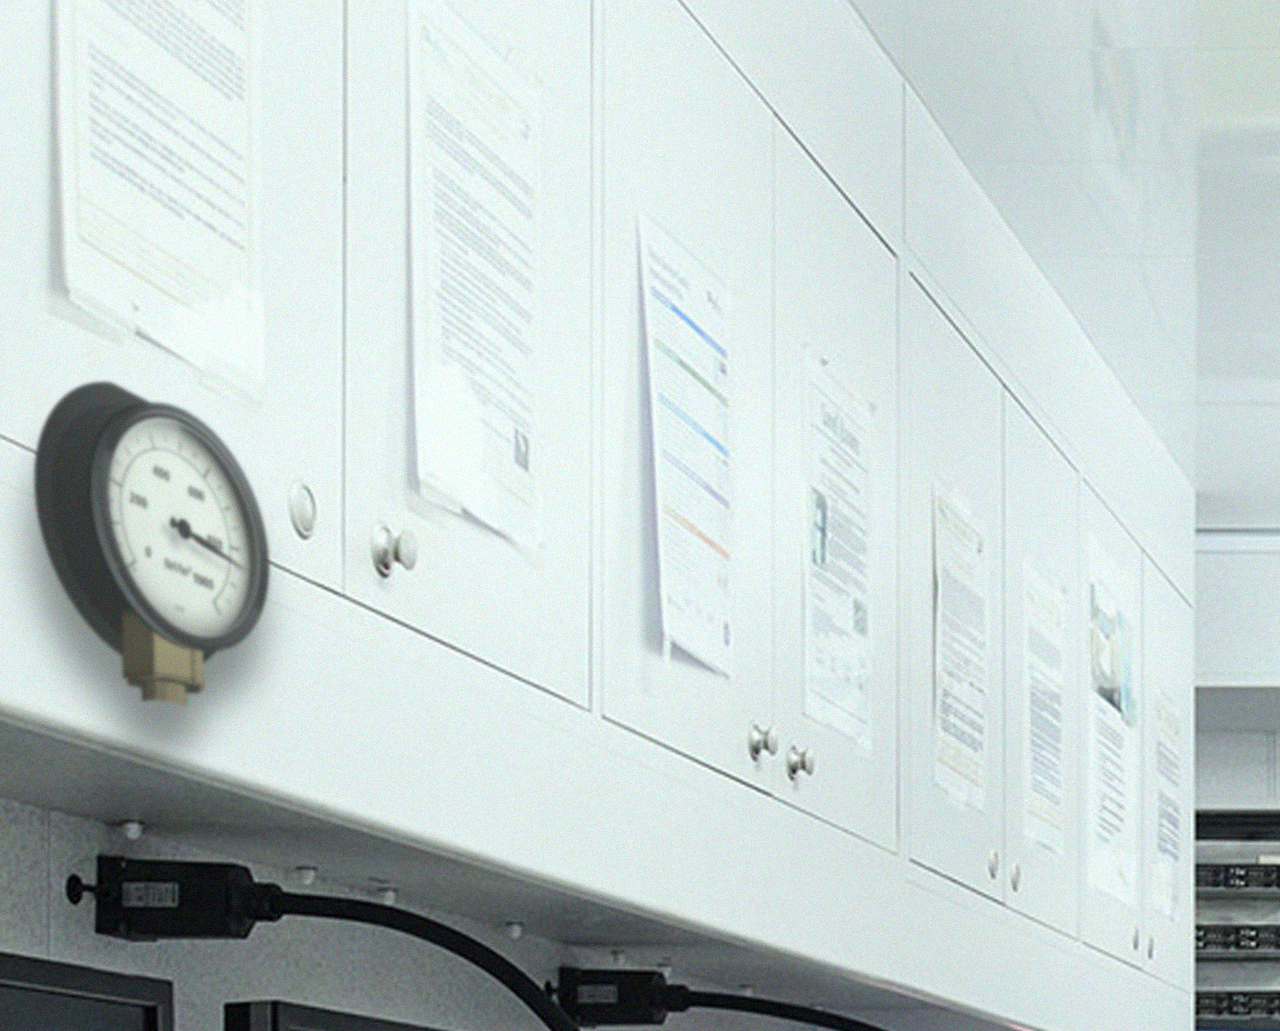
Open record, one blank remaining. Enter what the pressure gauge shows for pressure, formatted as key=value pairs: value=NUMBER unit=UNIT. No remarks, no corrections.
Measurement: value=850 unit=psi
